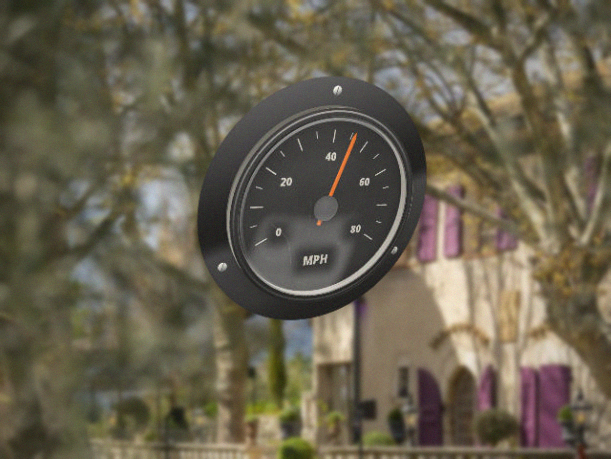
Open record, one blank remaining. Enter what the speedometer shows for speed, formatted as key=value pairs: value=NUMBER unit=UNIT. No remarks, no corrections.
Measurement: value=45 unit=mph
